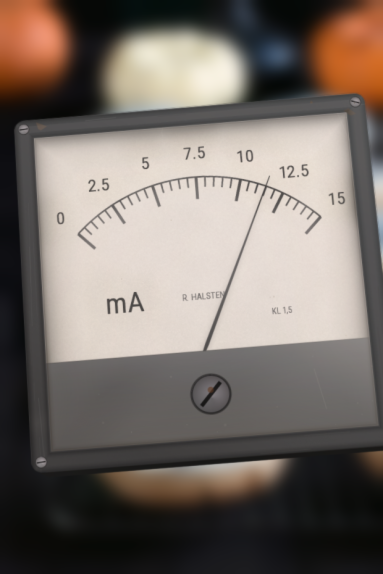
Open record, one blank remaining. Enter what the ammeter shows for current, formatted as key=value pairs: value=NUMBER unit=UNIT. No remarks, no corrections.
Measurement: value=11.5 unit=mA
